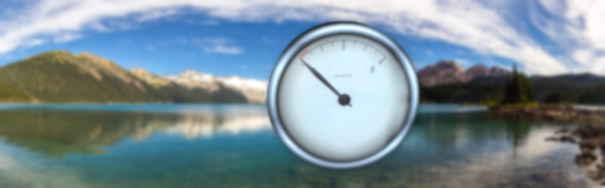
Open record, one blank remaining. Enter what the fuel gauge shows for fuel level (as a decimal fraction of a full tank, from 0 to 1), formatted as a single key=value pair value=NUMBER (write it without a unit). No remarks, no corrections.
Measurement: value=0
